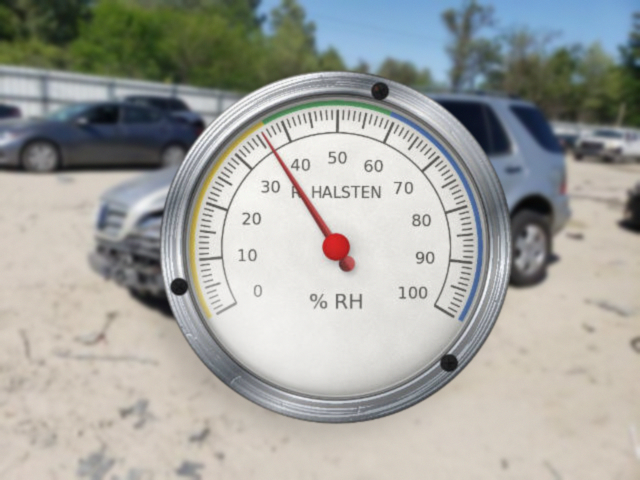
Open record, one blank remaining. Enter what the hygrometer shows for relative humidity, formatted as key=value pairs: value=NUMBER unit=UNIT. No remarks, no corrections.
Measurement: value=36 unit=%
